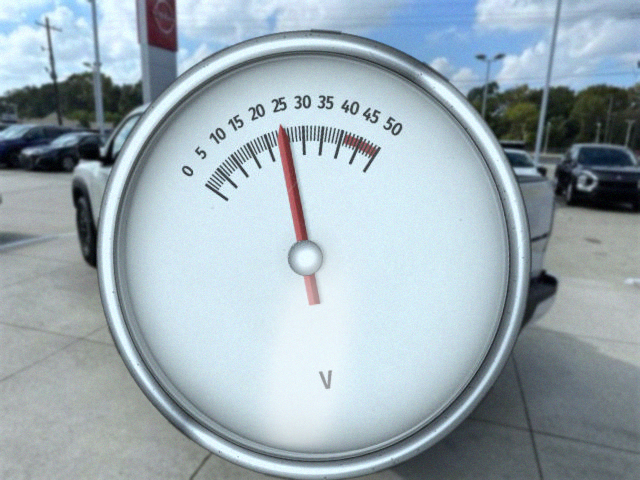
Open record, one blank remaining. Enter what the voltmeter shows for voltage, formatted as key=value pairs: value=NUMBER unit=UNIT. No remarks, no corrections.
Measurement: value=25 unit=V
